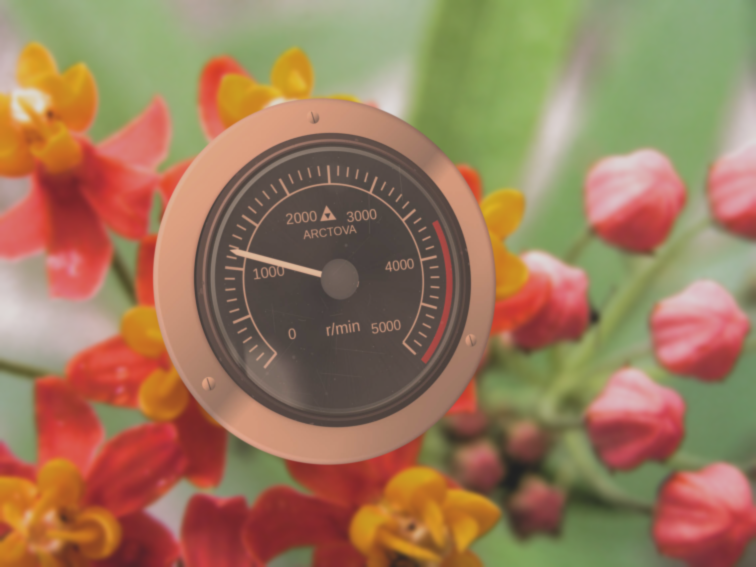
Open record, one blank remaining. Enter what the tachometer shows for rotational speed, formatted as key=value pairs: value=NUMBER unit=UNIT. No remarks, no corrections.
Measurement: value=1150 unit=rpm
